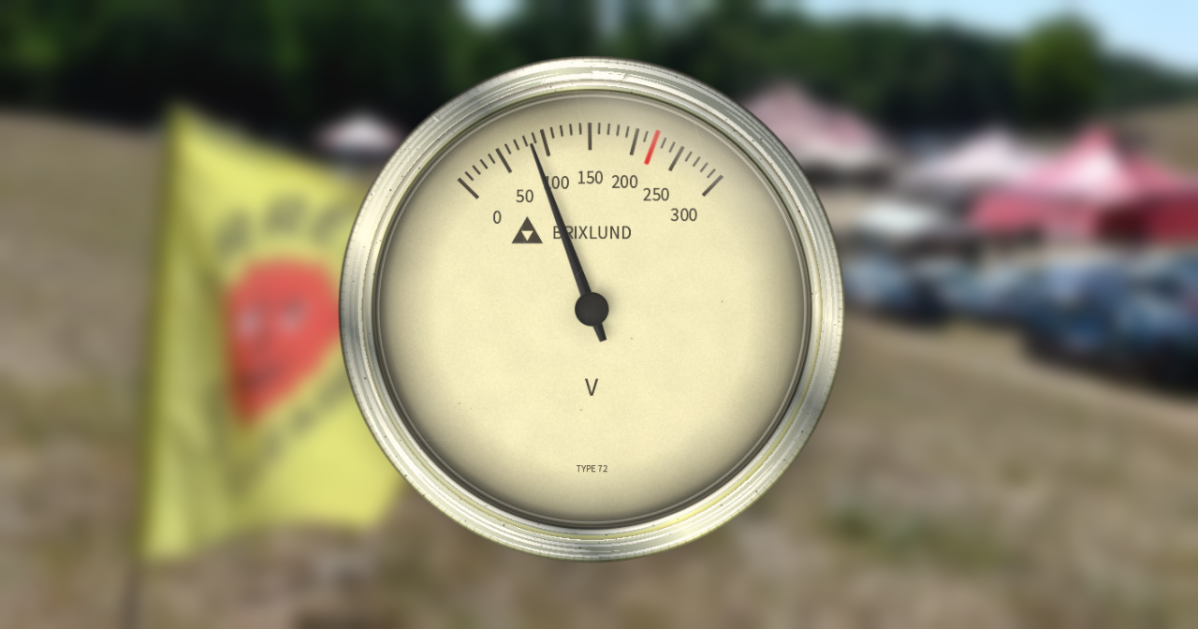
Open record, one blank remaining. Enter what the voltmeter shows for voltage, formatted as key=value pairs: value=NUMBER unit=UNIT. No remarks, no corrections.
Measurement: value=85 unit=V
